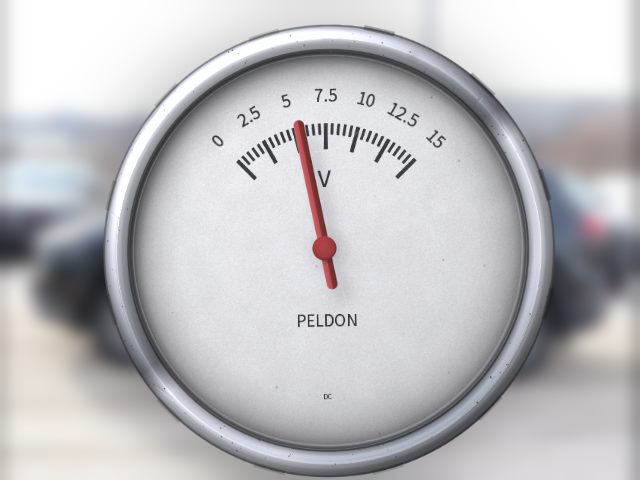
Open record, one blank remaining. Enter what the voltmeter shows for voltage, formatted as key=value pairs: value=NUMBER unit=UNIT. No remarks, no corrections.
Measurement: value=5.5 unit=V
